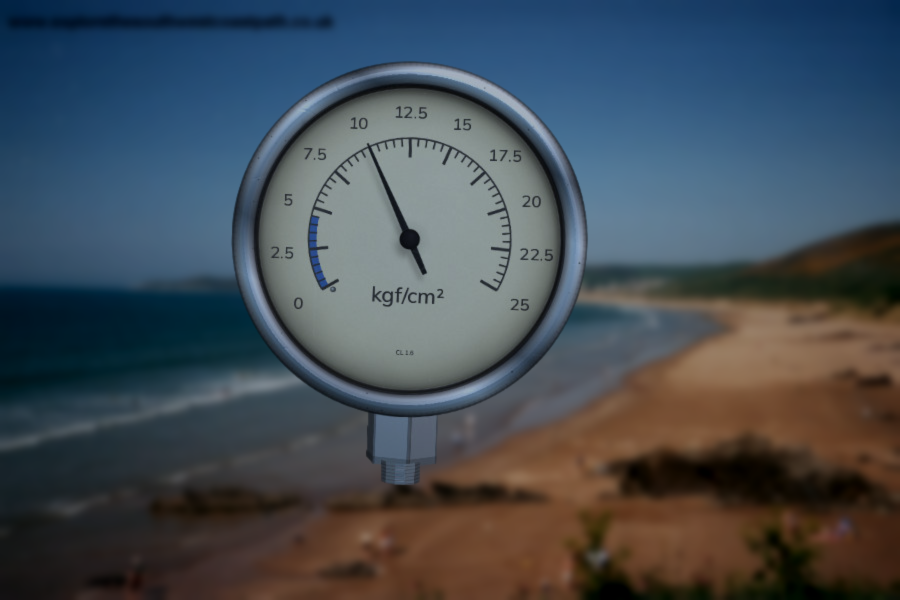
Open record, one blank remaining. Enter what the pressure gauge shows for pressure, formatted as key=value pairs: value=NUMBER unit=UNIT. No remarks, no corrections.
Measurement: value=10 unit=kg/cm²
